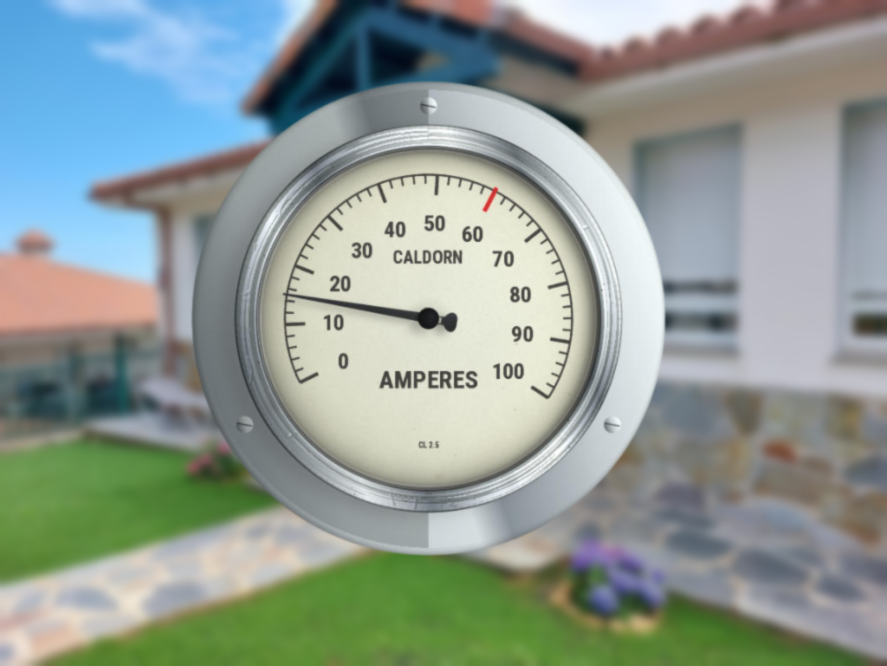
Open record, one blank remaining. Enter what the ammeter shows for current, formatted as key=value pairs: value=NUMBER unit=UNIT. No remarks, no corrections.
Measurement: value=15 unit=A
